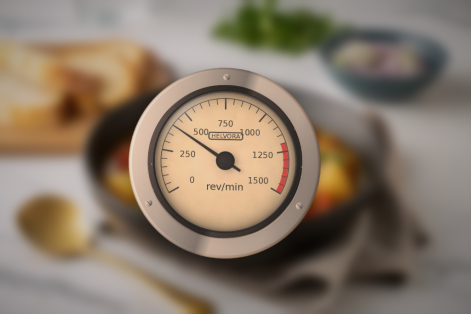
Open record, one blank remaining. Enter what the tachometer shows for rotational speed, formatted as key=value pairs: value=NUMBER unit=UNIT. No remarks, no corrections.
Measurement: value=400 unit=rpm
